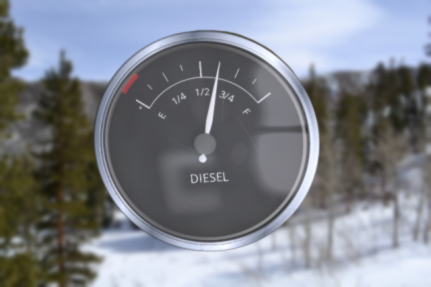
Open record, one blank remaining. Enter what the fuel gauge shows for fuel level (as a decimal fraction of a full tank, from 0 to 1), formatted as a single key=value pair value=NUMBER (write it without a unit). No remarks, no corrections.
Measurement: value=0.625
